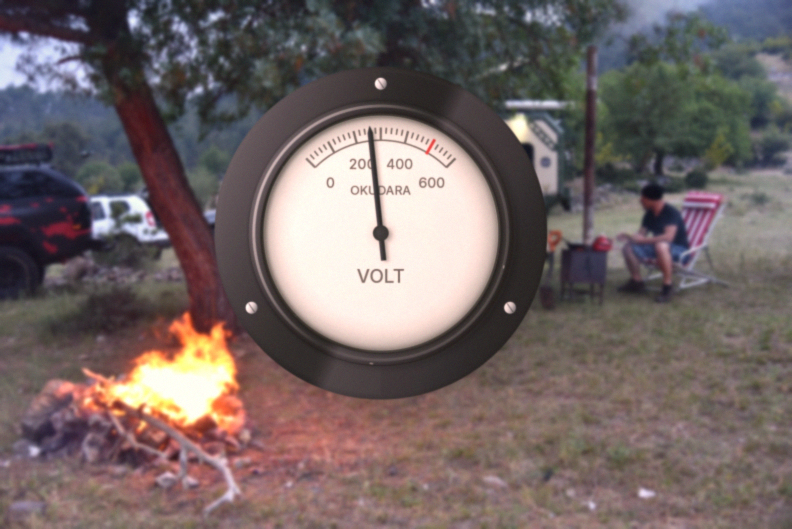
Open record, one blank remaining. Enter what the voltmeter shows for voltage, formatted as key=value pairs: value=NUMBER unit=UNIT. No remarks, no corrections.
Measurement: value=260 unit=V
